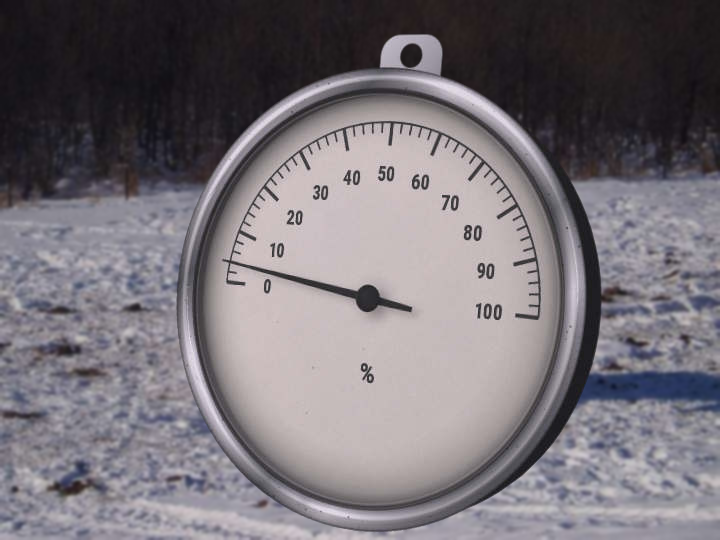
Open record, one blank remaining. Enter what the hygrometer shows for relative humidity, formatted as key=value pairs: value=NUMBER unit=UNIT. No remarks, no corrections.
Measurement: value=4 unit=%
